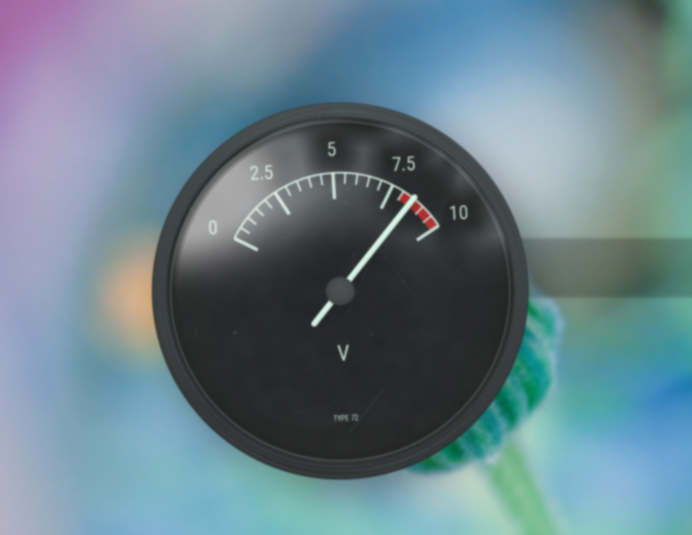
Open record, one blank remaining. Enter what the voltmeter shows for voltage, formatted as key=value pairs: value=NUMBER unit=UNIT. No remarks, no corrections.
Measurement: value=8.5 unit=V
